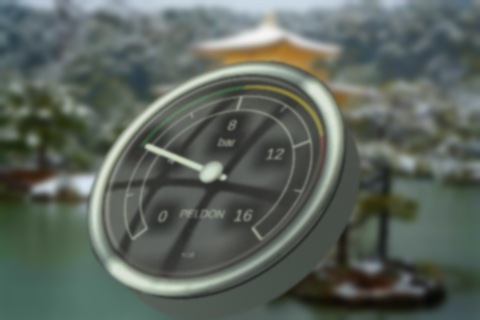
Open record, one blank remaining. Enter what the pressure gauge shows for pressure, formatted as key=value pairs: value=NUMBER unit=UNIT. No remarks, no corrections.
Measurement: value=4 unit=bar
